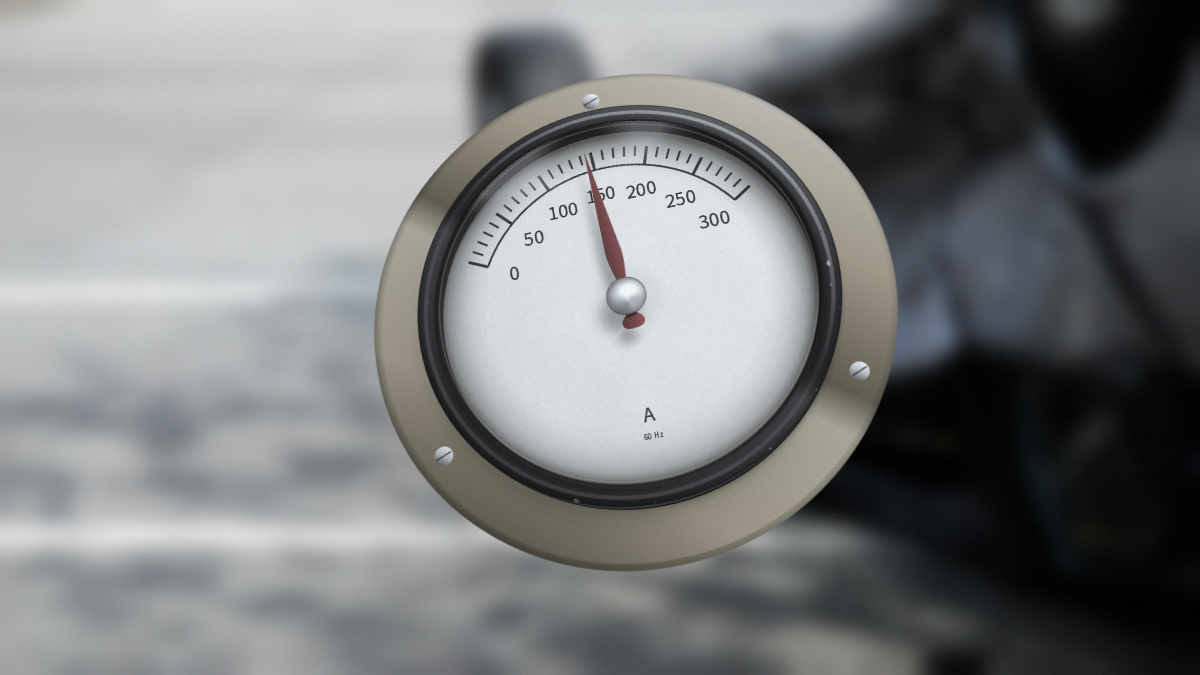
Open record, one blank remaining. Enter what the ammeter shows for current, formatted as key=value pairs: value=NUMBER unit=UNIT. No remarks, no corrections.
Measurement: value=145 unit=A
